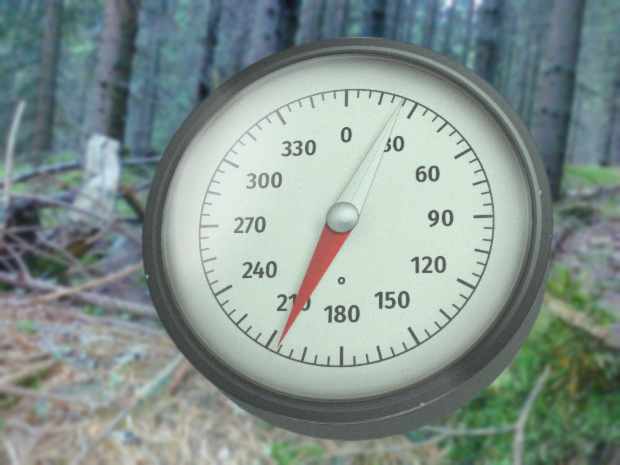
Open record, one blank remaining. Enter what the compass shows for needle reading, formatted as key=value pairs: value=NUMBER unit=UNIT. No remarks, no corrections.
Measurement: value=205 unit=°
